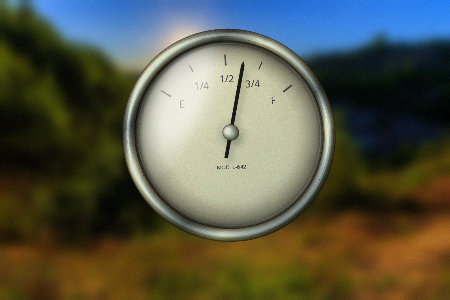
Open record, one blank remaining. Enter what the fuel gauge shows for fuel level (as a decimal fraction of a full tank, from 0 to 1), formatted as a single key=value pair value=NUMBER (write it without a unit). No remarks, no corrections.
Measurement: value=0.625
